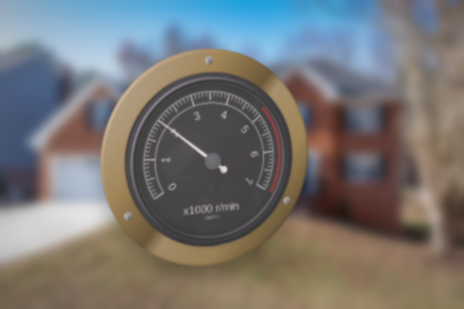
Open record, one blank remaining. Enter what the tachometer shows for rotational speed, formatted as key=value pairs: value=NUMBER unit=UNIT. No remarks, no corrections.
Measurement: value=2000 unit=rpm
